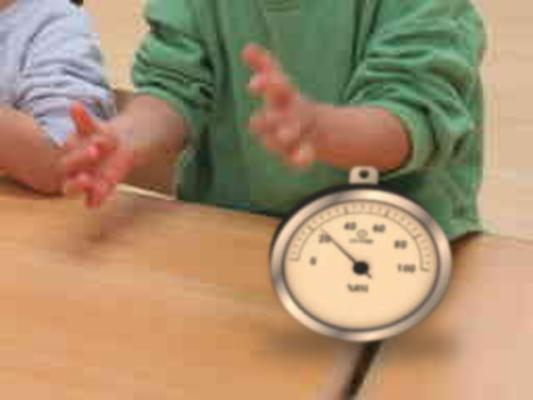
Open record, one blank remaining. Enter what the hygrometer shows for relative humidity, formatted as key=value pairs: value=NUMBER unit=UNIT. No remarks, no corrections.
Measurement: value=24 unit=%
